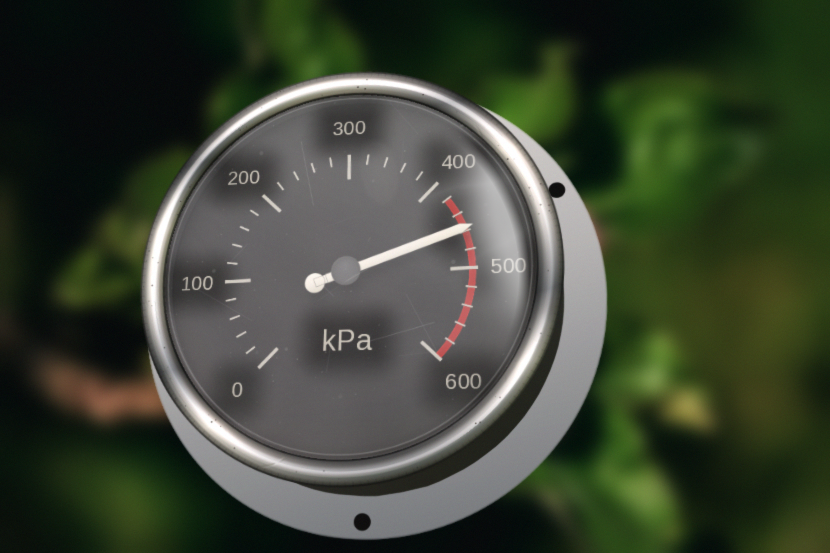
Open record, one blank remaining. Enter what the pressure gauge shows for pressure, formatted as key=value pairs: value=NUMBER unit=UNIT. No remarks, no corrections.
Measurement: value=460 unit=kPa
